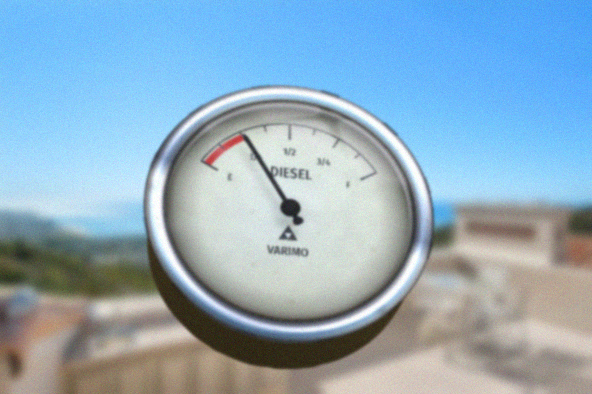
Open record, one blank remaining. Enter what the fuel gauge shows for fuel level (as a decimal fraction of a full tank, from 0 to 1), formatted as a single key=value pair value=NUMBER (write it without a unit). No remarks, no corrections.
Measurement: value=0.25
